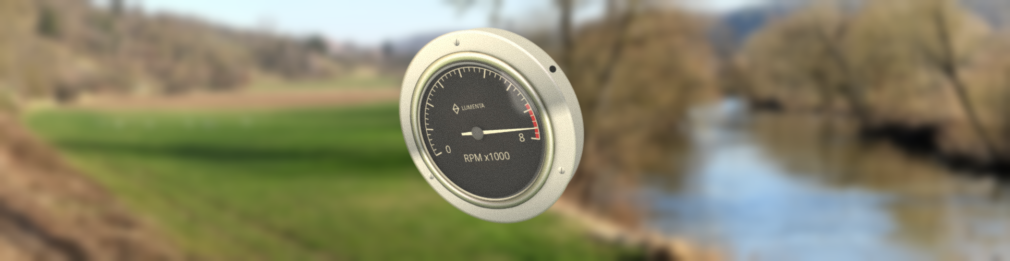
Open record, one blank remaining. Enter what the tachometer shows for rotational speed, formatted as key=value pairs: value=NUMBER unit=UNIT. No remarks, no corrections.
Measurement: value=7600 unit=rpm
